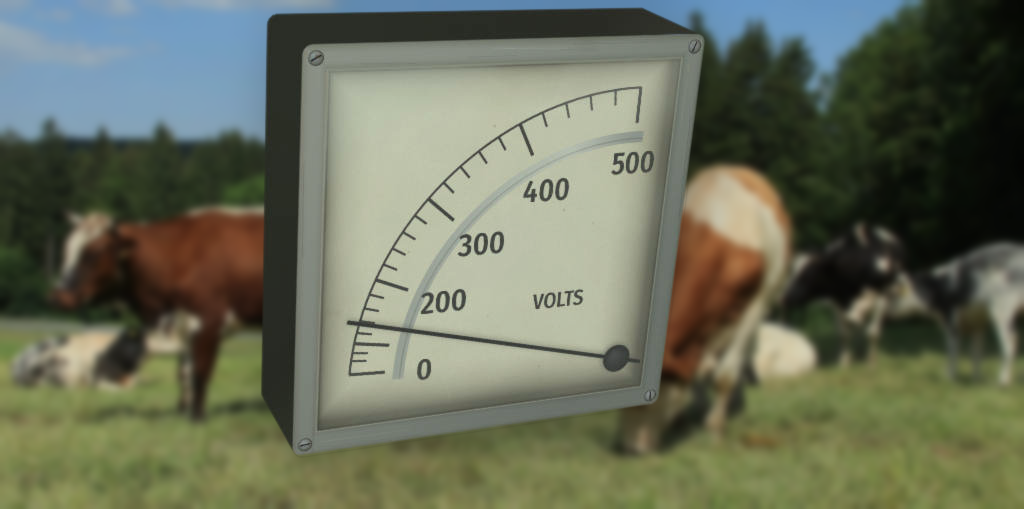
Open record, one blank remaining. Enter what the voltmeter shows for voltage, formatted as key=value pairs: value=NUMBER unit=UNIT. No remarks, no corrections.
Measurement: value=140 unit=V
